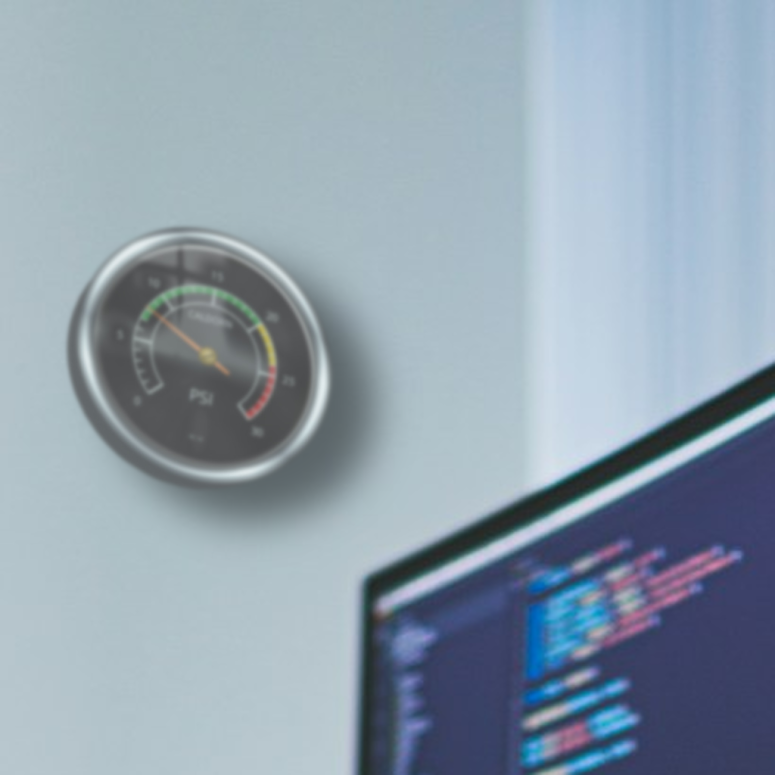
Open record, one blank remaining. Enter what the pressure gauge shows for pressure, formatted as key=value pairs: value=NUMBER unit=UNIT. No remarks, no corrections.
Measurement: value=8 unit=psi
